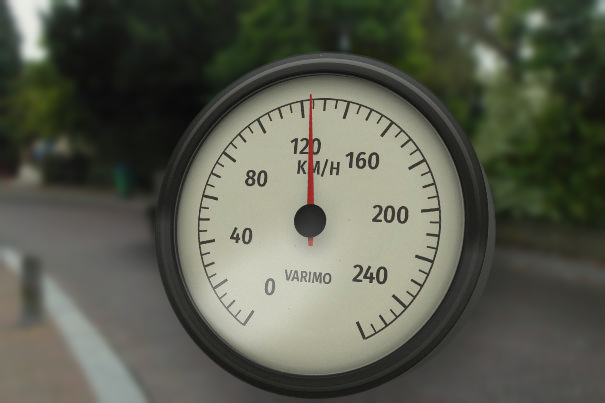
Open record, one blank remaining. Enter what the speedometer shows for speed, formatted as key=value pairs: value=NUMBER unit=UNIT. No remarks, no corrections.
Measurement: value=125 unit=km/h
